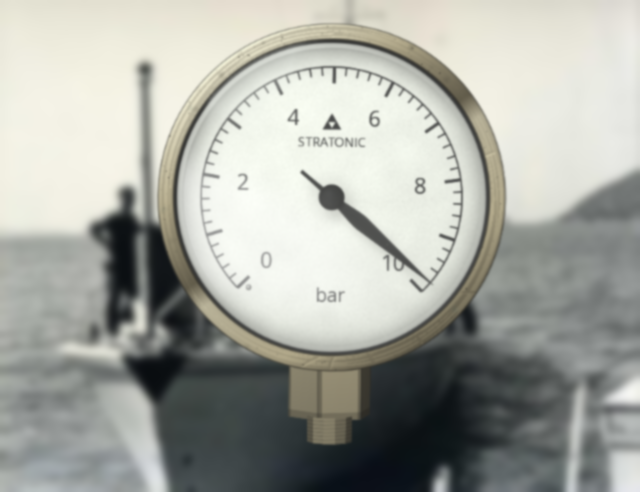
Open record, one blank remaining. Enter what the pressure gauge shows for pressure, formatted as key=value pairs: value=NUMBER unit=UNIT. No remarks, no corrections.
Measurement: value=9.8 unit=bar
